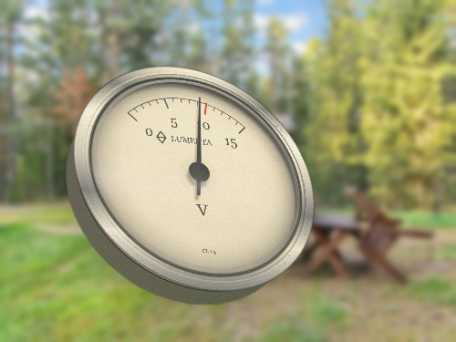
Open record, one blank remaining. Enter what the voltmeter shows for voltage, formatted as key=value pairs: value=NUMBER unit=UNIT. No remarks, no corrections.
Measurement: value=9 unit=V
